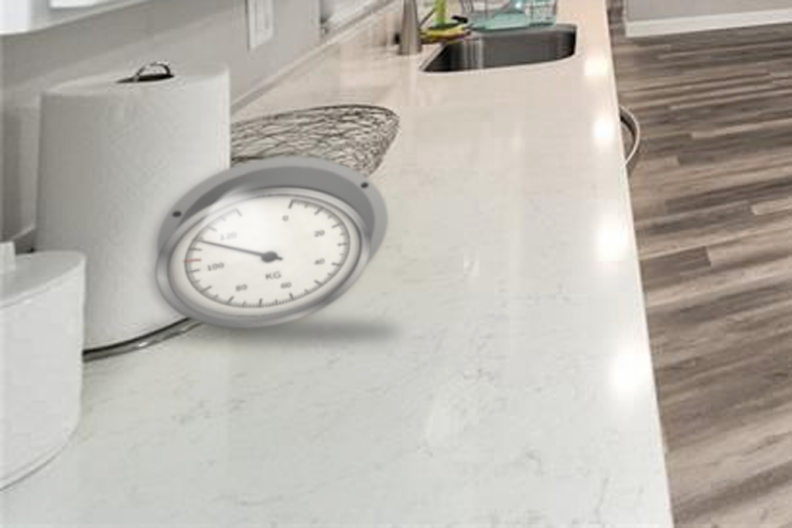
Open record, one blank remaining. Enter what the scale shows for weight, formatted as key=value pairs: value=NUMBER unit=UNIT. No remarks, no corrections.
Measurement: value=115 unit=kg
